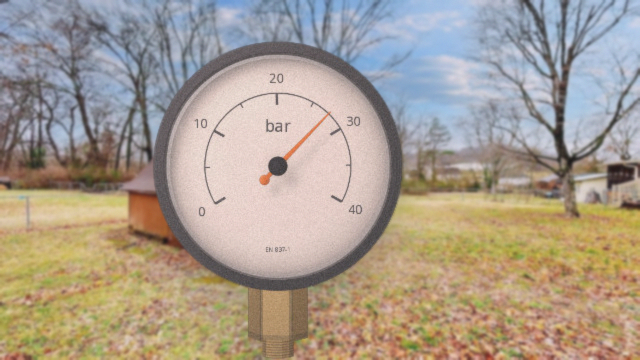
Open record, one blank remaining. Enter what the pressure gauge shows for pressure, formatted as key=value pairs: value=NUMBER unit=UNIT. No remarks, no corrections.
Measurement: value=27.5 unit=bar
